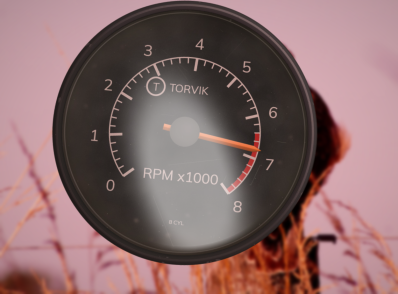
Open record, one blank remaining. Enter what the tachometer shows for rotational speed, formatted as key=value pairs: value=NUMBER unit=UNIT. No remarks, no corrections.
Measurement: value=6800 unit=rpm
